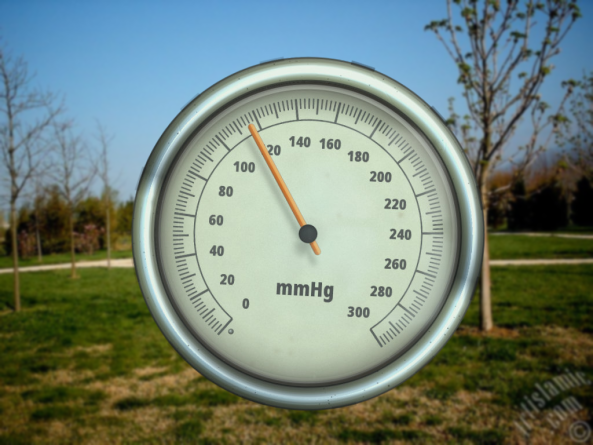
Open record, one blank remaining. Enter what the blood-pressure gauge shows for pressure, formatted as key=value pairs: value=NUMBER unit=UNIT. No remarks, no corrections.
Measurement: value=116 unit=mmHg
